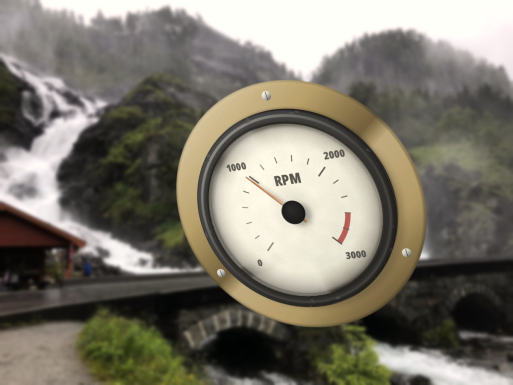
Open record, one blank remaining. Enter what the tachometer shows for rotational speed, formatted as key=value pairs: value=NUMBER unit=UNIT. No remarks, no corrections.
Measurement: value=1000 unit=rpm
